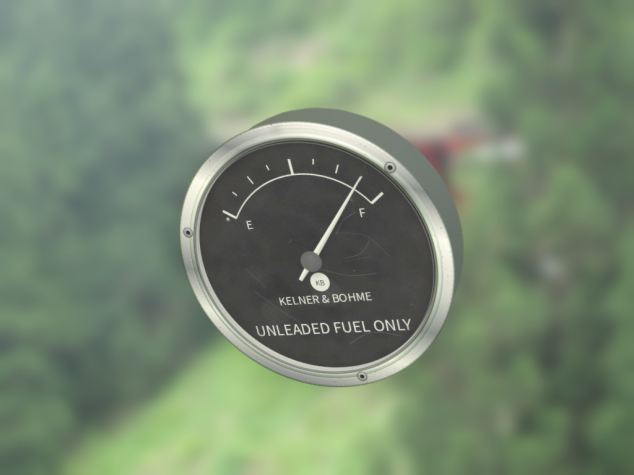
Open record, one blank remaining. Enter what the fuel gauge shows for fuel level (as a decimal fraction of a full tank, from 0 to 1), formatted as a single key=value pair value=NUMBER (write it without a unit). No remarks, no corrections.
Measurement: value=0.875
